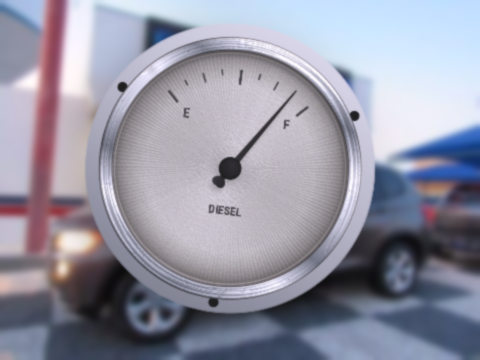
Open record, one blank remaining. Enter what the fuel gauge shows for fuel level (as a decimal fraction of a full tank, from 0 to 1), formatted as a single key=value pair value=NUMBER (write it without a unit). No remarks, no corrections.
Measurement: value=0.875
